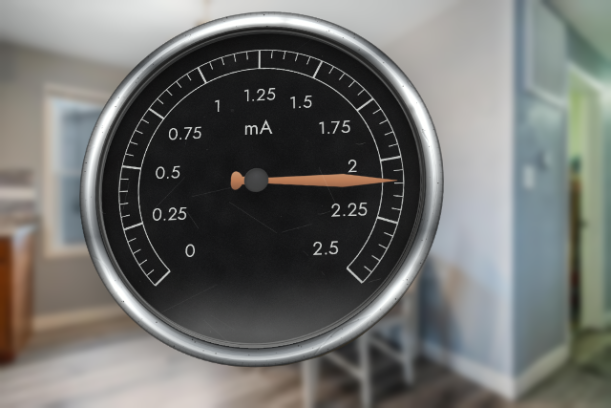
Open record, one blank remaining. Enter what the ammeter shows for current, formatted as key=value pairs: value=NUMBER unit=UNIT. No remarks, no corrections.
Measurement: value=2.1 unit=mA
